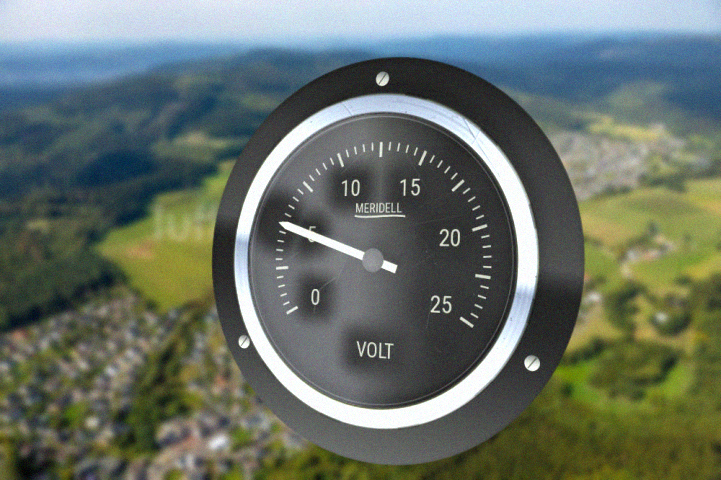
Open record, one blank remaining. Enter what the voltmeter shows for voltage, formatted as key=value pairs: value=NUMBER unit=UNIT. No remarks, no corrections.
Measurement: value=5 unit=V
